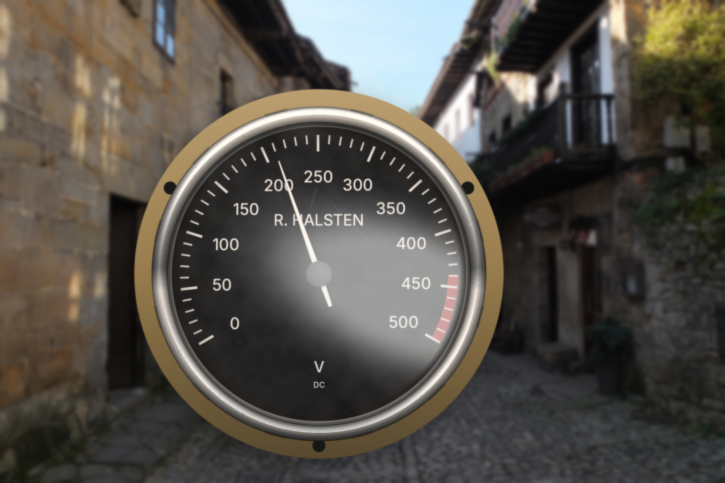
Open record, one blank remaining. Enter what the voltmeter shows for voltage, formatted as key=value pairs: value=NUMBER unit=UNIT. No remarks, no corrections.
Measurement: value=210 unit=V
